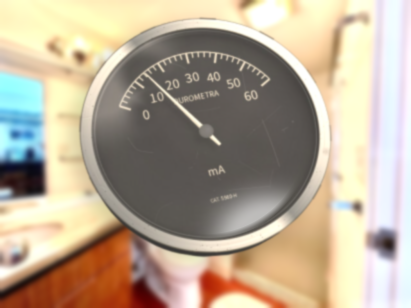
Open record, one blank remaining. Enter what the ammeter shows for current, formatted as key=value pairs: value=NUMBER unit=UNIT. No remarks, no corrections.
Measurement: value=14 unit=mA
